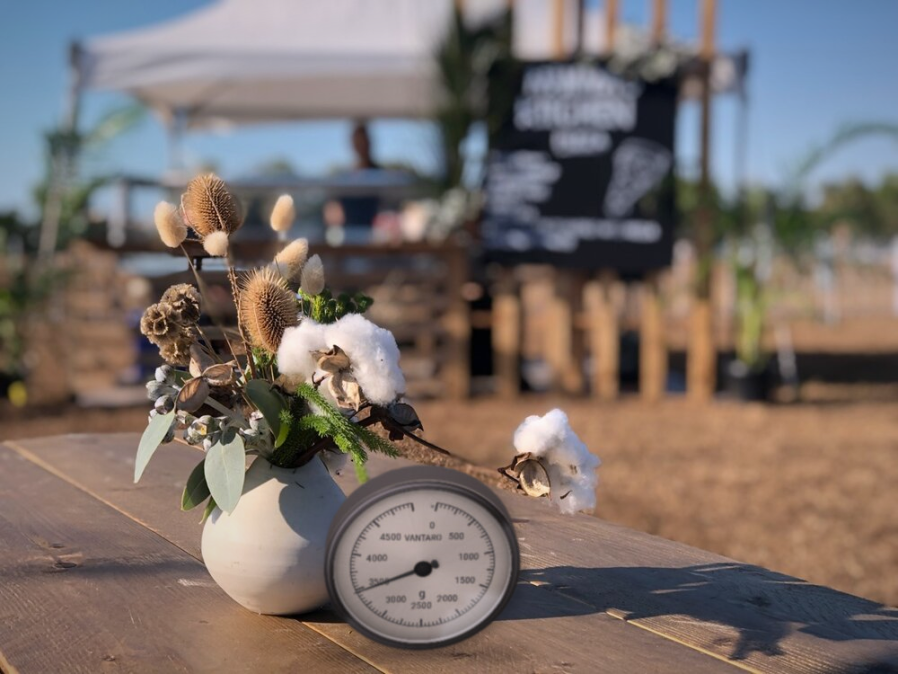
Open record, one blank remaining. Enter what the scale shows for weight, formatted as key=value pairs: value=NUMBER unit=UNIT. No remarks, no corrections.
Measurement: value=3500 unit=g
